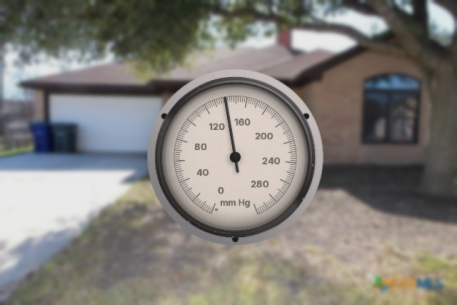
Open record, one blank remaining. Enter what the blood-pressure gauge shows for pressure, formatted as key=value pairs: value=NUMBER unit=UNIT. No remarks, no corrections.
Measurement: value=140 unit=mmHg
